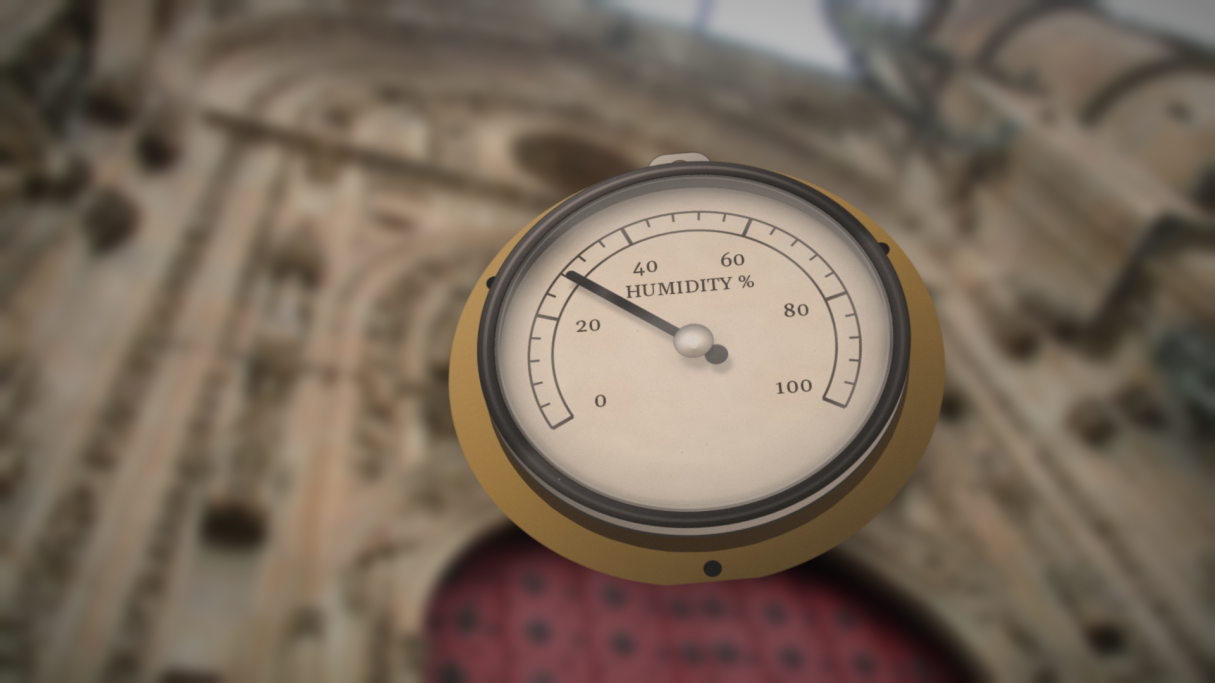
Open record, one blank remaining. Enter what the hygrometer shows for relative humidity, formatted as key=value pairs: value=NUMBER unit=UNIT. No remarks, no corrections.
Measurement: value=28 unit=%
